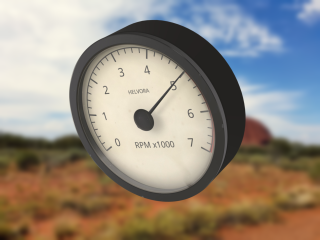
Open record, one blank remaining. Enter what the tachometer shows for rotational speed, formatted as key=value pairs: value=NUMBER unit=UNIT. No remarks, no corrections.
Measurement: value=5000 unit=rpm
